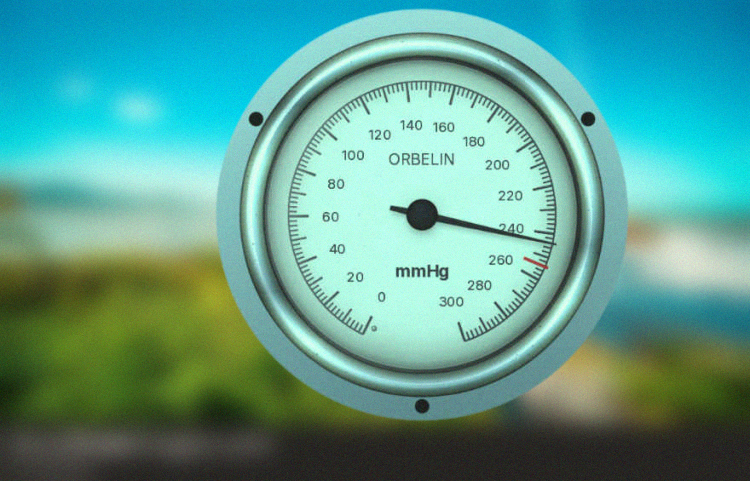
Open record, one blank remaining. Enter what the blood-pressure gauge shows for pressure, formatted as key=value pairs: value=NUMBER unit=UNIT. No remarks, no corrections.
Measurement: value=244 unit=mmHg
